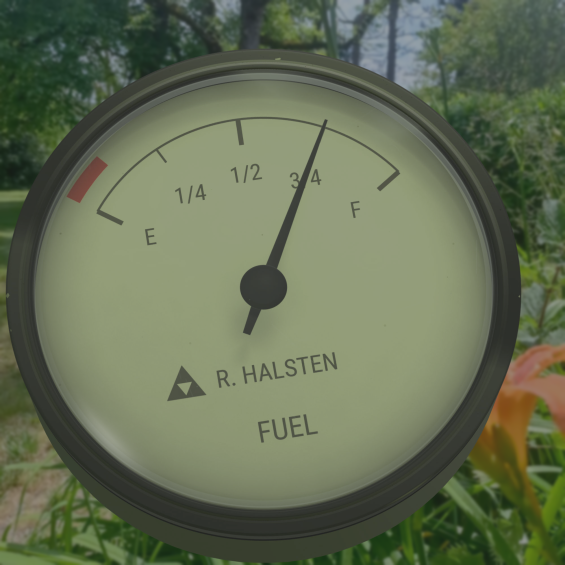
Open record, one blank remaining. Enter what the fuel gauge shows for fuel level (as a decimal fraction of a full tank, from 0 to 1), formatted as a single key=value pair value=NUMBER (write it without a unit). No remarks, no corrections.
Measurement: value=0.75
